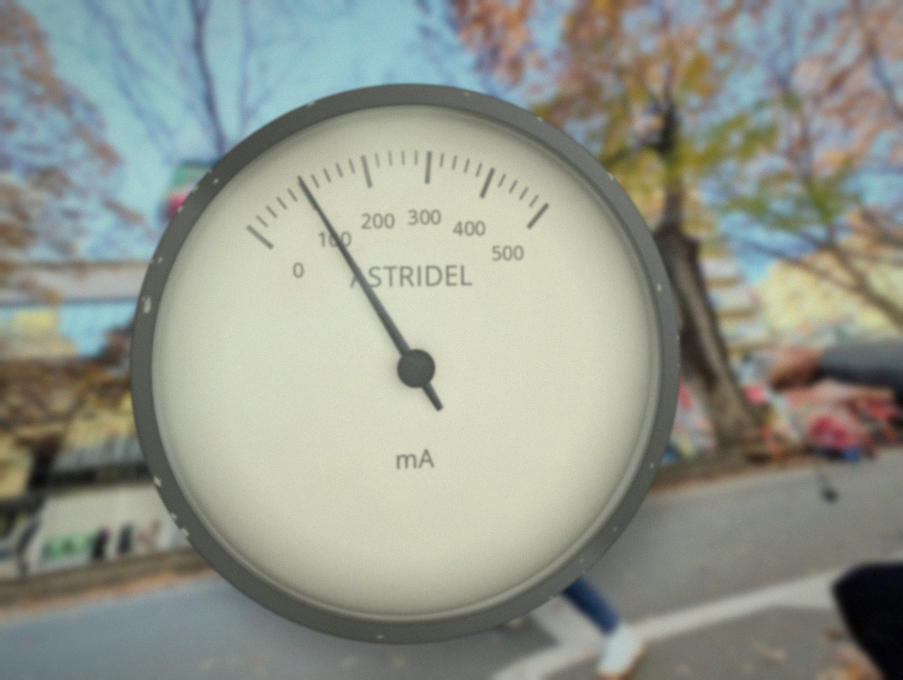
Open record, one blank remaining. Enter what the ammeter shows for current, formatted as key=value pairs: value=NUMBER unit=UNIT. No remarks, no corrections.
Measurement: value=100 unit=mA
